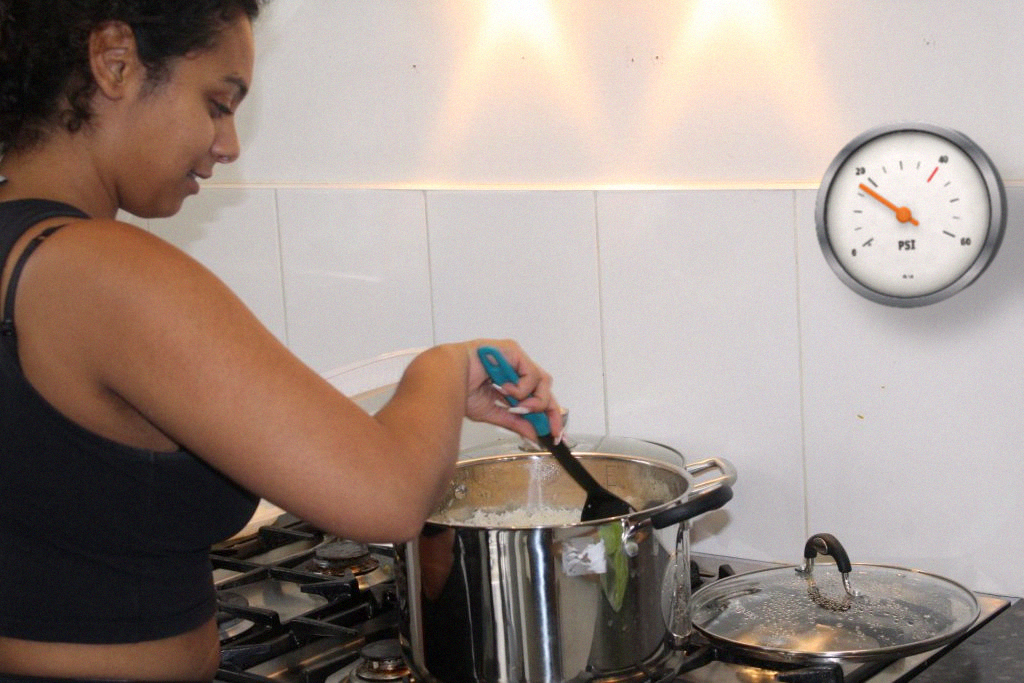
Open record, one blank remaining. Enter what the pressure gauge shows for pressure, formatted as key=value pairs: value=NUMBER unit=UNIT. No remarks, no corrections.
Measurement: value=17.5 unit=psi
